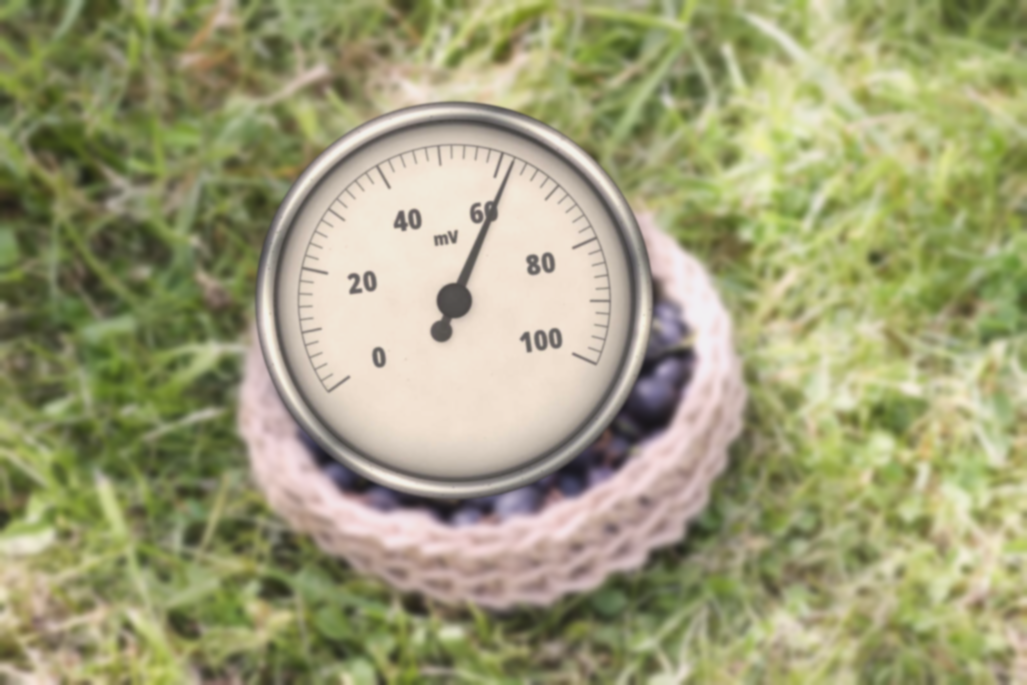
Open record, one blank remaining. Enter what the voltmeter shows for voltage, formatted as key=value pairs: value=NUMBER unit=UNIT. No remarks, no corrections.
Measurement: value=62 unit=mV
